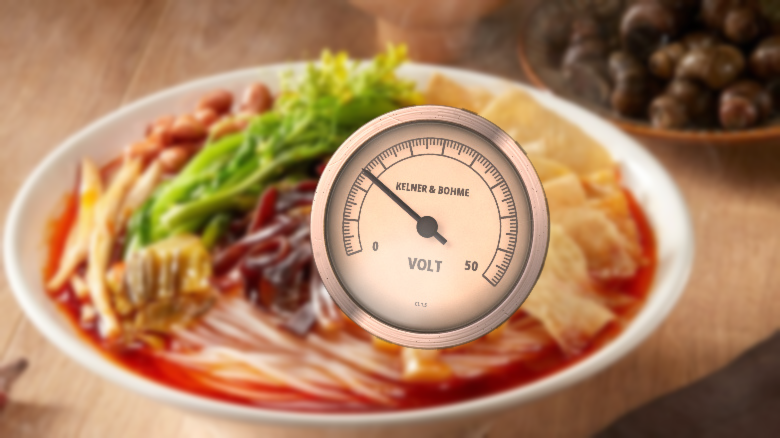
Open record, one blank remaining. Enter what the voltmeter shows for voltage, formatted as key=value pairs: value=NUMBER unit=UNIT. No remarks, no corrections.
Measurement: value=12.5 unit=V
